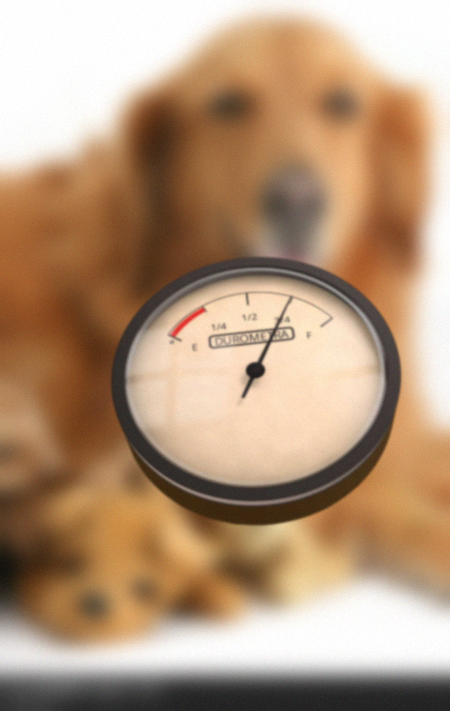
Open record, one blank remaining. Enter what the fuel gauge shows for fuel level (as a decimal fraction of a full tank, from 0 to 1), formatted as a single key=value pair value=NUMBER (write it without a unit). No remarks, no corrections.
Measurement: value=0.75
